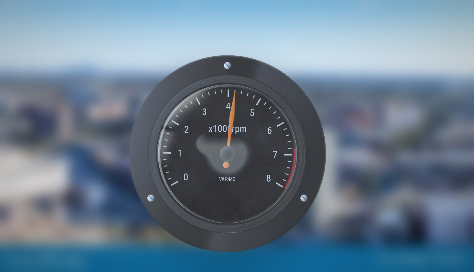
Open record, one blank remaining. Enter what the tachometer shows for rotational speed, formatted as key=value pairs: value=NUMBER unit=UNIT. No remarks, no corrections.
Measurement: value=4200 unit=rpm
